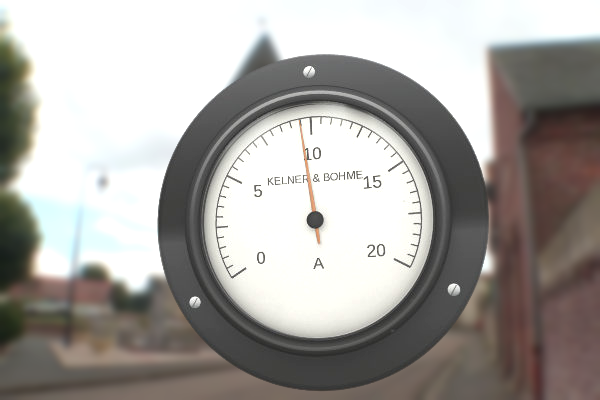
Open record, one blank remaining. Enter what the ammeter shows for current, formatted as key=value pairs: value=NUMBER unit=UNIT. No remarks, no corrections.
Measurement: value=9.5 unit=A
